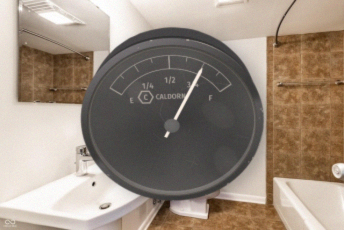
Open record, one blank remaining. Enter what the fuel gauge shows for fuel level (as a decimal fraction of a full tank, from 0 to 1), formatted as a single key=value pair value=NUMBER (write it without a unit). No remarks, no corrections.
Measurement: value=0.75
